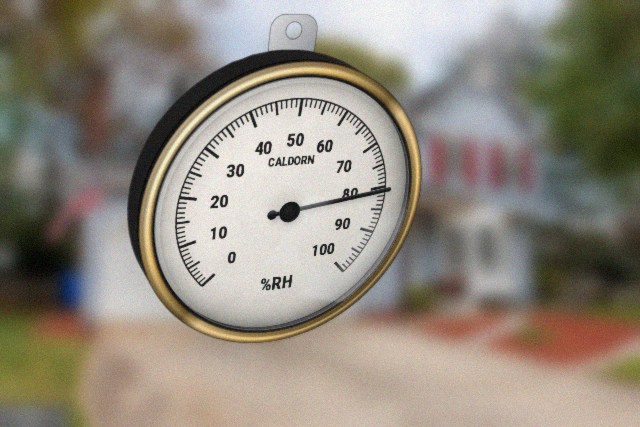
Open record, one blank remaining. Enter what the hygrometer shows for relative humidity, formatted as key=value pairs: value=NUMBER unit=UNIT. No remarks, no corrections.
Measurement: value=80 unit=%
